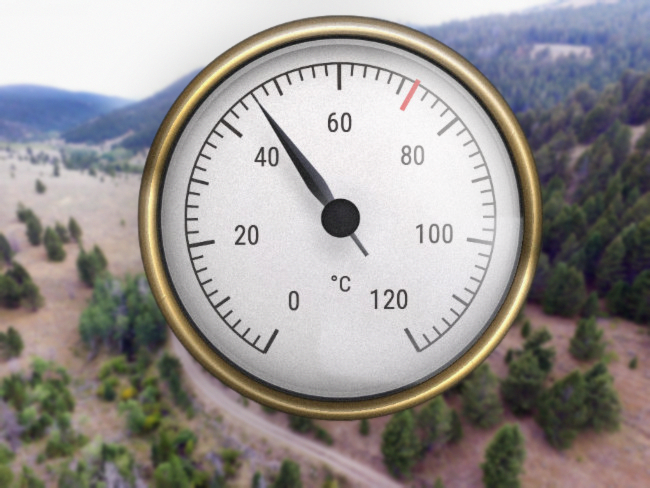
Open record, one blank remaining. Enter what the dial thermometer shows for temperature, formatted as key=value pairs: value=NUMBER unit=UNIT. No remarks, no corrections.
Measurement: value=46 unit=°C
